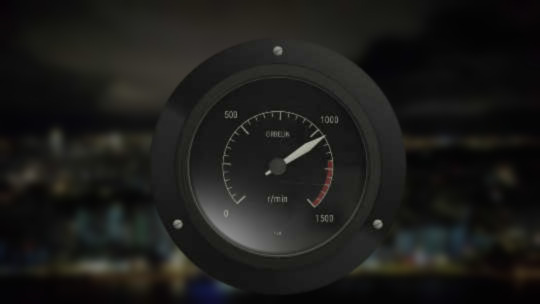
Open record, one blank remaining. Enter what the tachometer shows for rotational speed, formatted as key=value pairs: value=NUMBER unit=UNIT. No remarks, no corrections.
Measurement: value=1050 unit=rpm
